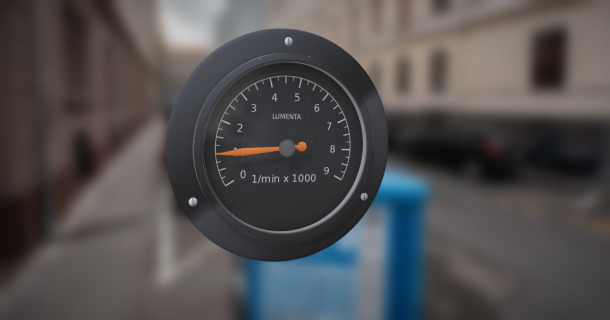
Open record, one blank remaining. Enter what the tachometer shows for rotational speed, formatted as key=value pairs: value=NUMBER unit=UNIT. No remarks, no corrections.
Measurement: value=1000 unit=rpm
